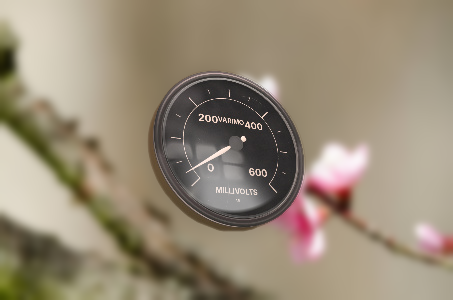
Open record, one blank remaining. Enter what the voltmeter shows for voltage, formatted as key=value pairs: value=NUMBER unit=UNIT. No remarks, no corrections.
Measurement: value=25 unit=mV
